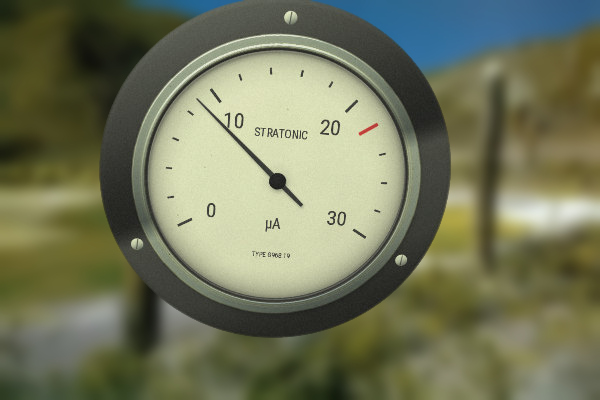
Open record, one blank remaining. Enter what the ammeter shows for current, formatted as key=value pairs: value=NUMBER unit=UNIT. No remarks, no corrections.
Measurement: value=9 unit=µA
